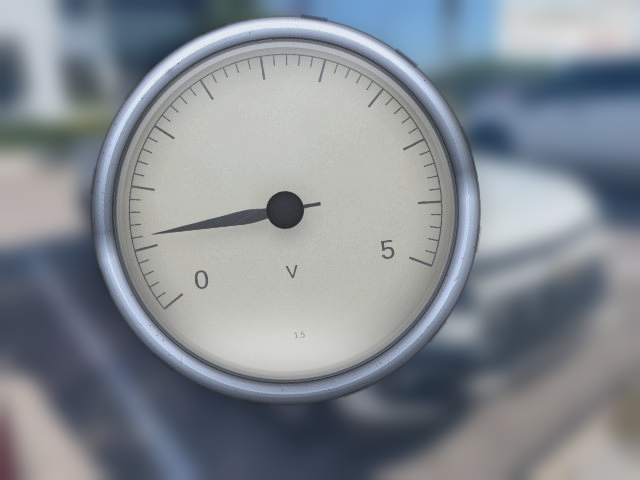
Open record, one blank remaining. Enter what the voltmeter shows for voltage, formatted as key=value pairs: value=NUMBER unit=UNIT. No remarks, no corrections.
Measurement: value=0.6 unit=V
